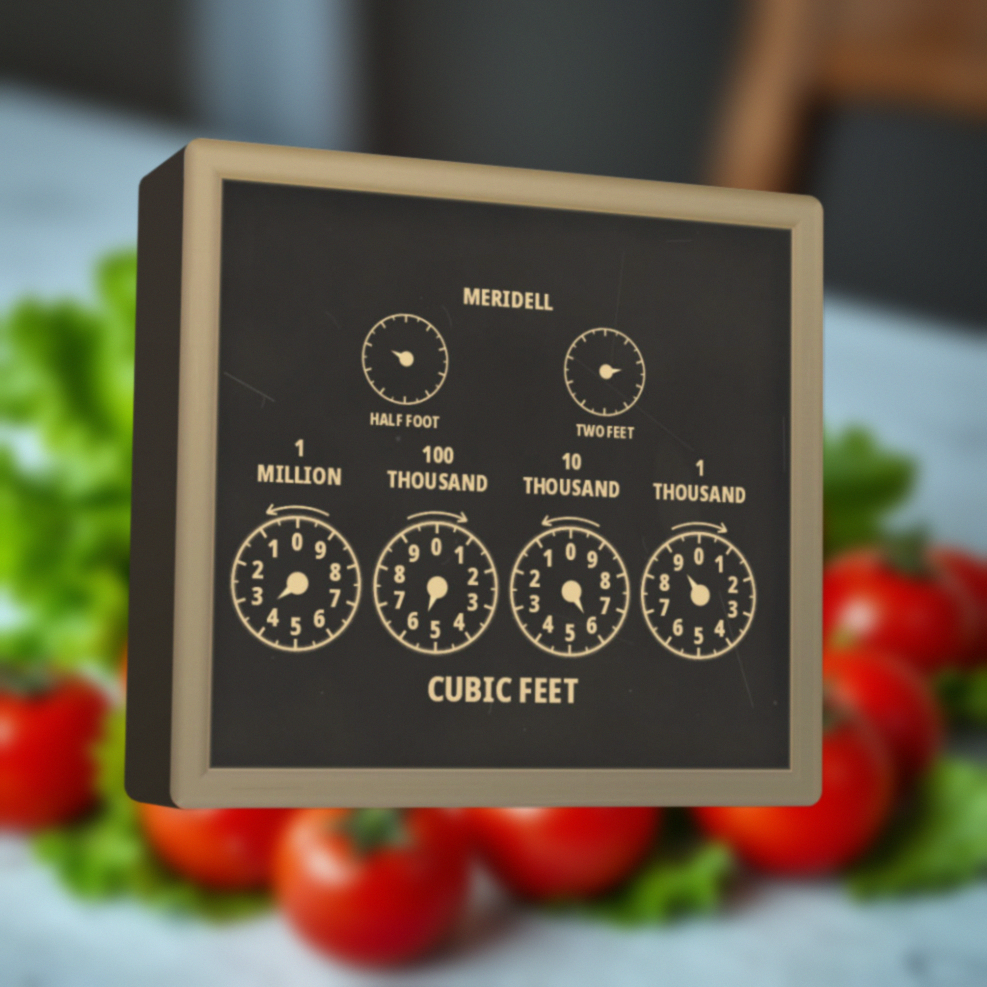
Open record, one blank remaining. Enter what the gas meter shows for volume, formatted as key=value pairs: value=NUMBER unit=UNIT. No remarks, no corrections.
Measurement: value=355900 unit=ft³
